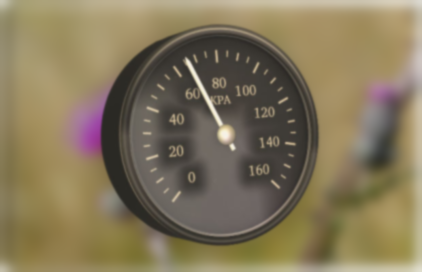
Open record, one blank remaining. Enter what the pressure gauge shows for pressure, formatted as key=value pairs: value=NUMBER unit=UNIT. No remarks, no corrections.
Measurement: value=65 unit=kPa
